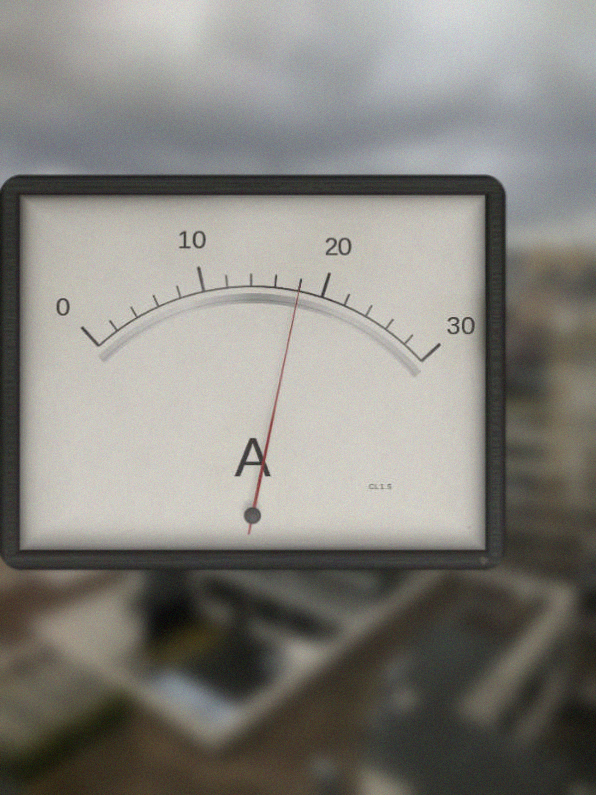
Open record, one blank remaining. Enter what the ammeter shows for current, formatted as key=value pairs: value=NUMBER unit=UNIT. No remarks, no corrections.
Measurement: value=18 unit=A
